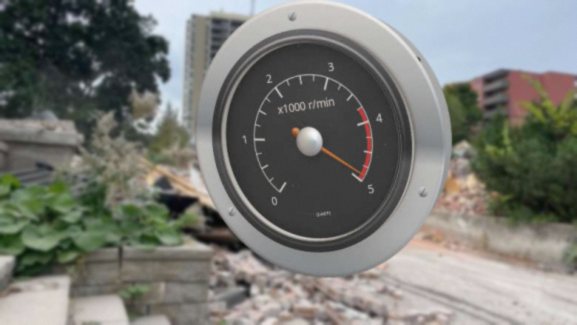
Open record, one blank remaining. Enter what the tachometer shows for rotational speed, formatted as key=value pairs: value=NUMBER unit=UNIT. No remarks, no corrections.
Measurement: value=4875 unit=rpm
